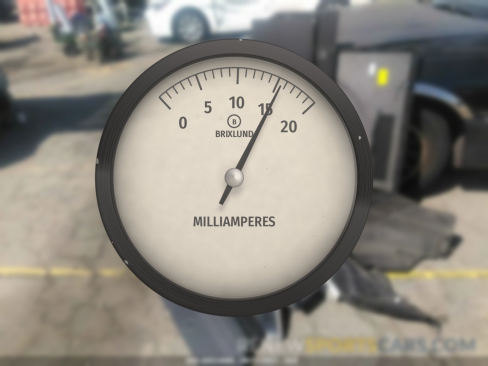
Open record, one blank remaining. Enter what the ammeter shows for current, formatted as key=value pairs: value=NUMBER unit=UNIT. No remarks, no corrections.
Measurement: value=15.5 unit=mA
